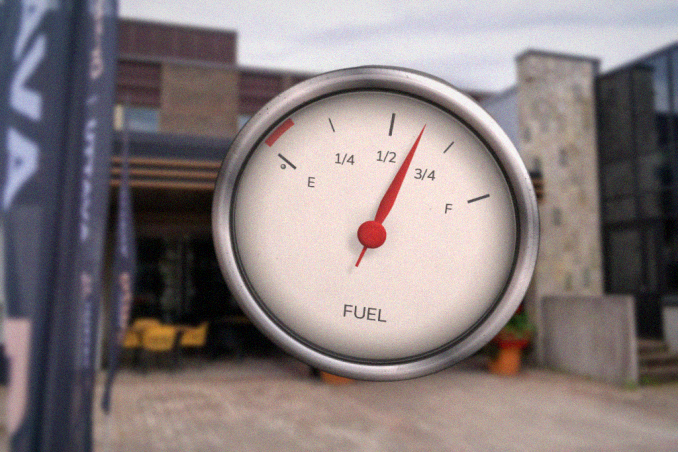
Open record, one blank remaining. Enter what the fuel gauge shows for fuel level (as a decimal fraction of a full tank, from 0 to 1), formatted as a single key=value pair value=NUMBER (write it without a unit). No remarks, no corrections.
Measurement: value=0.625
